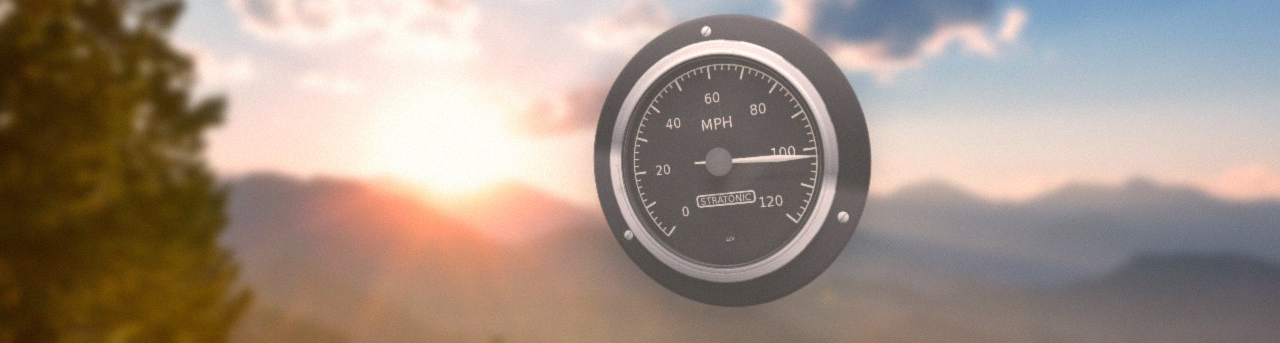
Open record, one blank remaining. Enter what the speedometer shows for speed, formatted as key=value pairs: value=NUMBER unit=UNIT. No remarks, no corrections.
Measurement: value=102 unit=mph
